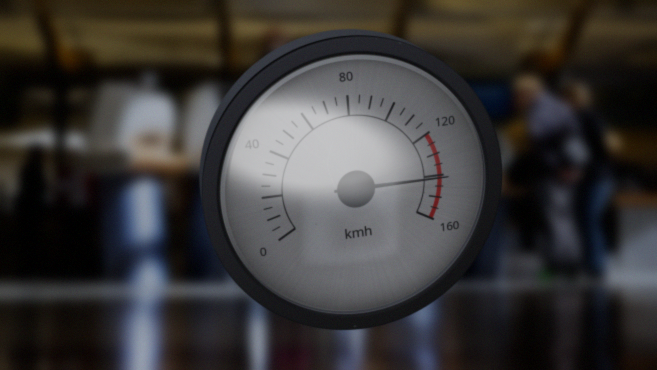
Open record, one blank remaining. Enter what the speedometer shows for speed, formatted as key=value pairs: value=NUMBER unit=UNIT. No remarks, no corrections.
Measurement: value=140 unit=km/h
